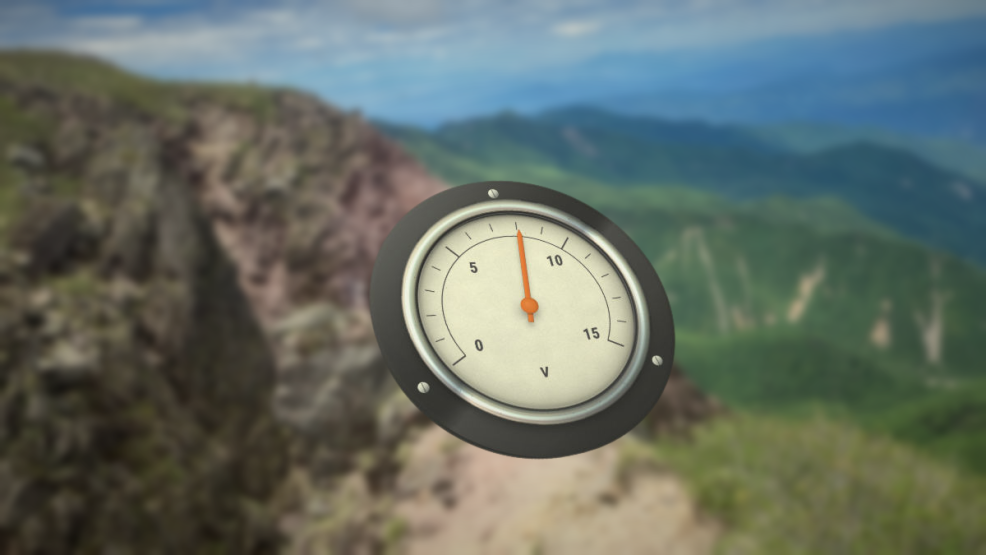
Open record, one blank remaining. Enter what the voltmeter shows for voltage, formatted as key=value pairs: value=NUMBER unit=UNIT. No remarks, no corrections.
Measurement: value=8 unit=V
